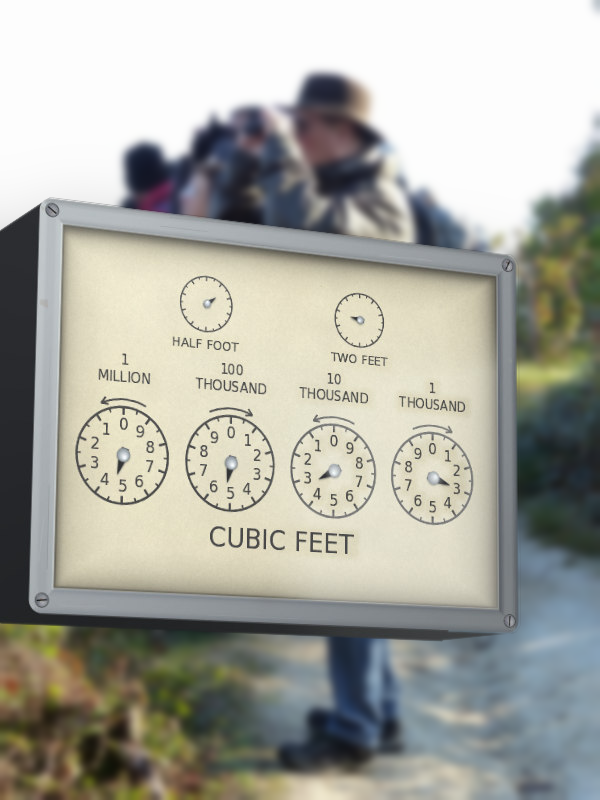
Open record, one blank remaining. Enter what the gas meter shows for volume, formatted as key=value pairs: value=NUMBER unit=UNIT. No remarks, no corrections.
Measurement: value=453300 unit=ft³
